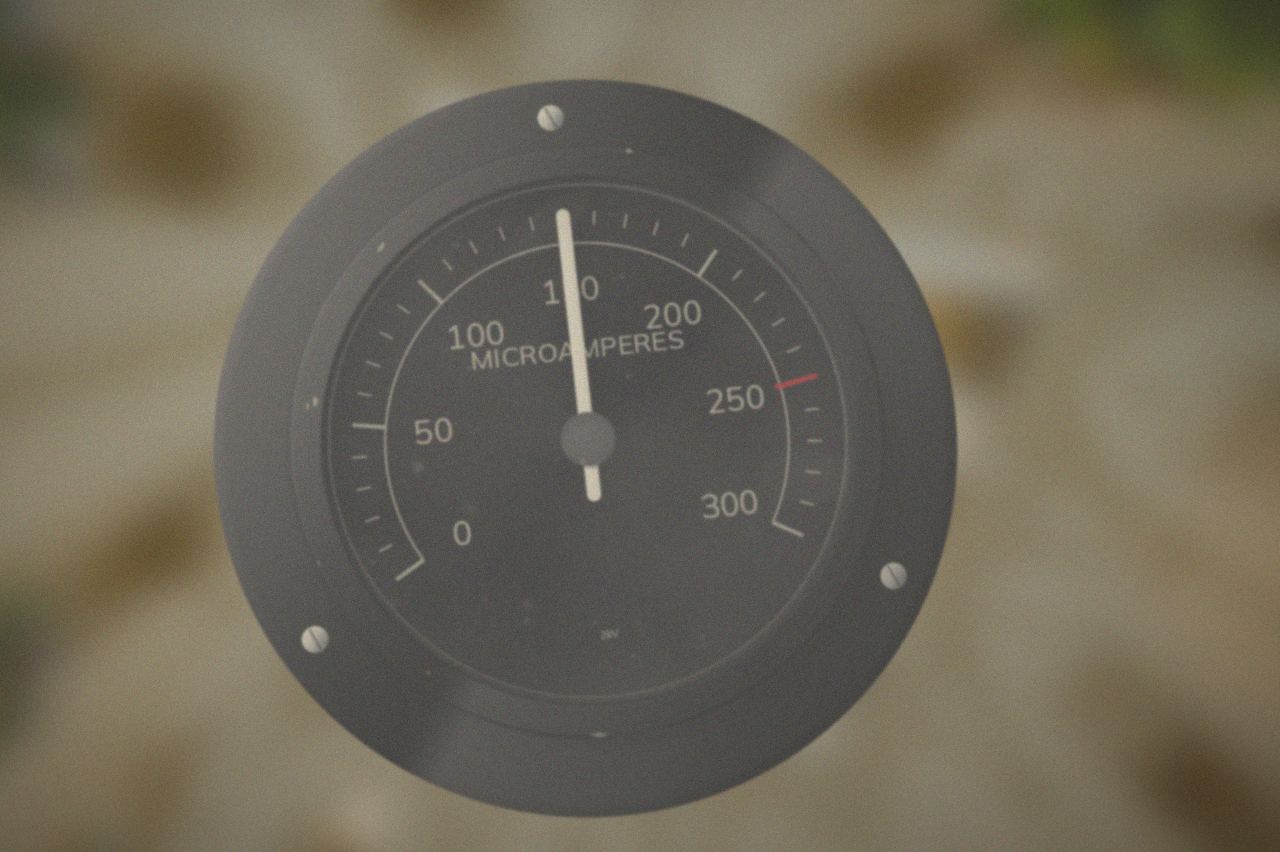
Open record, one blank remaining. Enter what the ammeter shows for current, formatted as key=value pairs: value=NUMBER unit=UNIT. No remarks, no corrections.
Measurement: value=150 unit=µA
